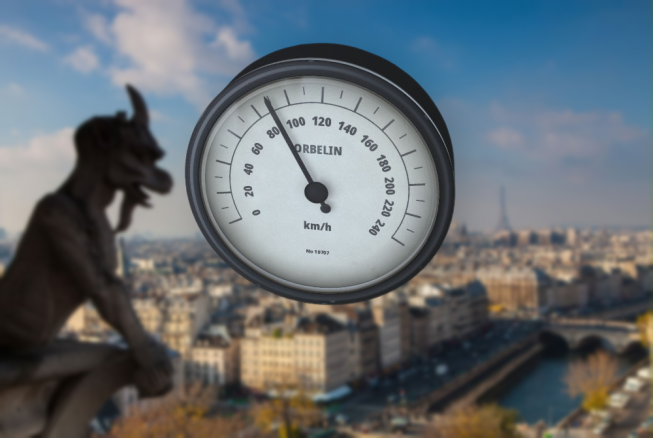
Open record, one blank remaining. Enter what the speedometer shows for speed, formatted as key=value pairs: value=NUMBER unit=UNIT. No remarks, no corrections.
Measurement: value=90 unit=km/h
